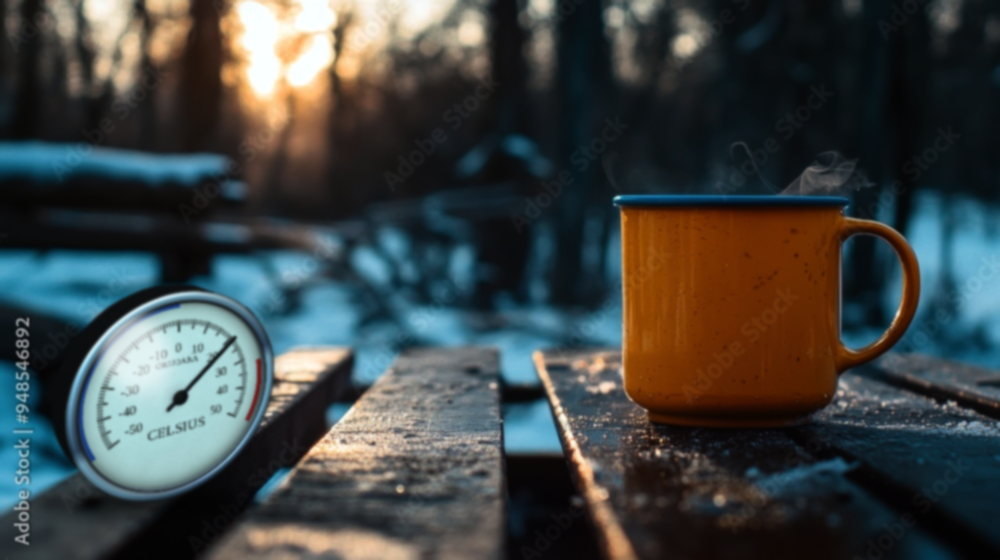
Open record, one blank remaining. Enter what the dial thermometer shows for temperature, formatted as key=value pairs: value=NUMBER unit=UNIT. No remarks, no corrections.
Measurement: value=20 unit=°C
